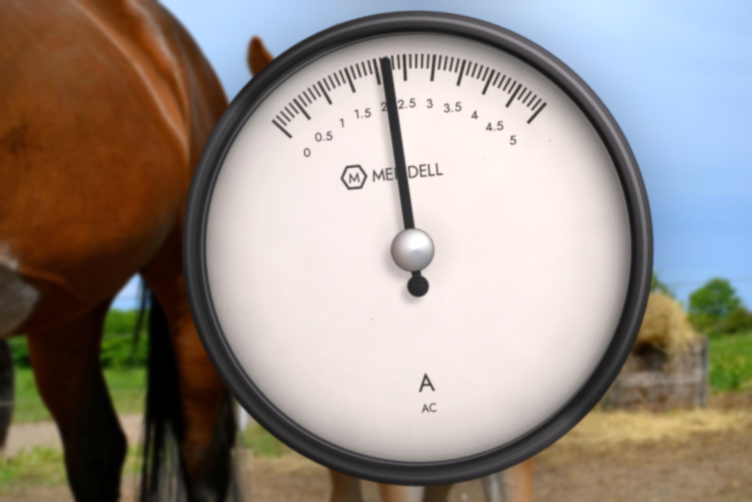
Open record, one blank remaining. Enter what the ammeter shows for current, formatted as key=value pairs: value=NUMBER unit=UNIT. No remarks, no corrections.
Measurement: value=2.2 unit=A
